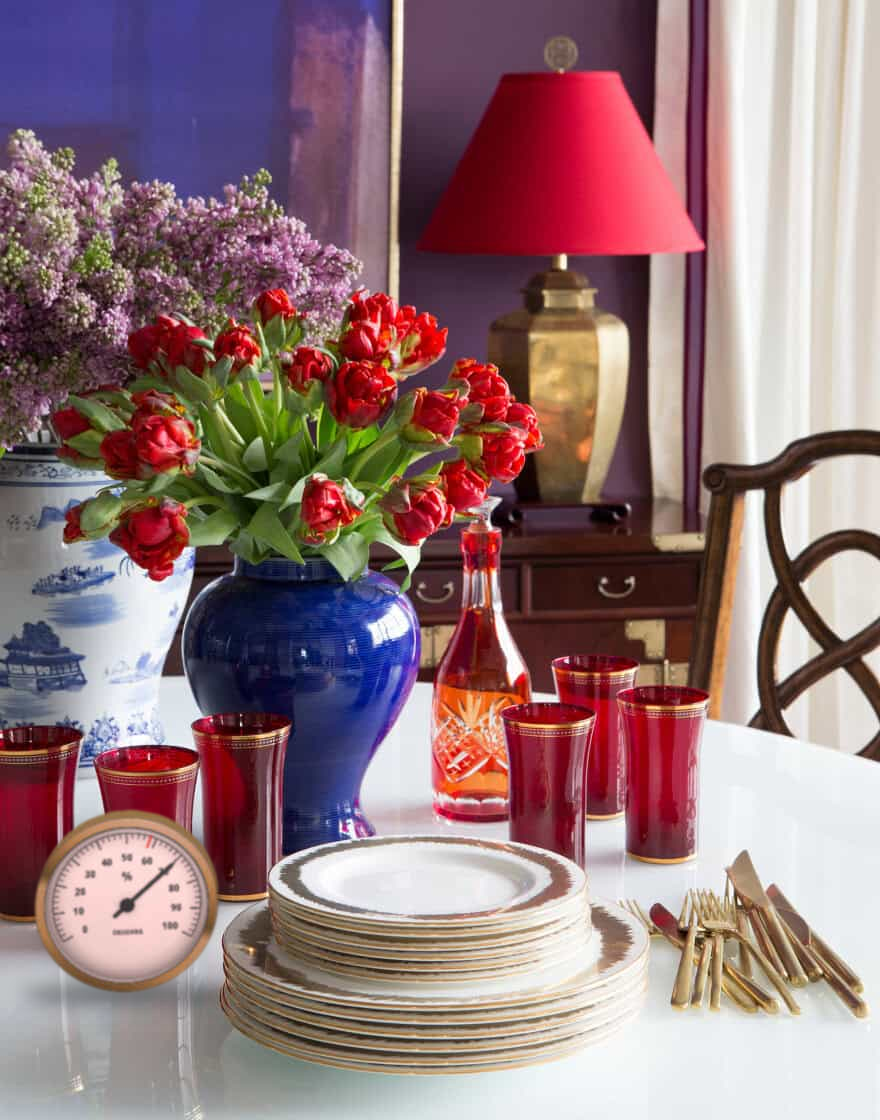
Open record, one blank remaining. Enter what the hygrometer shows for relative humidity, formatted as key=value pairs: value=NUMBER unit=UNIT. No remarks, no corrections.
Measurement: value=70 unit=%
